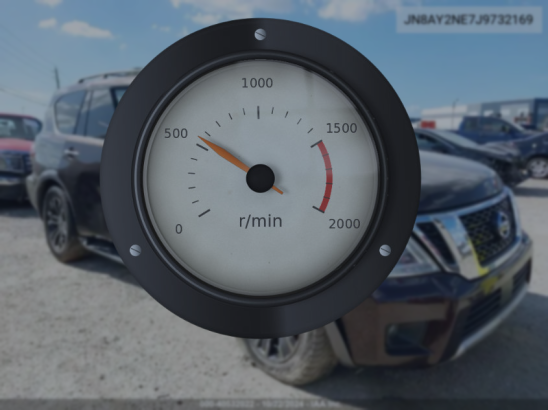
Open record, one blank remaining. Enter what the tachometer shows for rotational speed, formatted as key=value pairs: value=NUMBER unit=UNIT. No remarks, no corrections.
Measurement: value=550 unit=rpm
